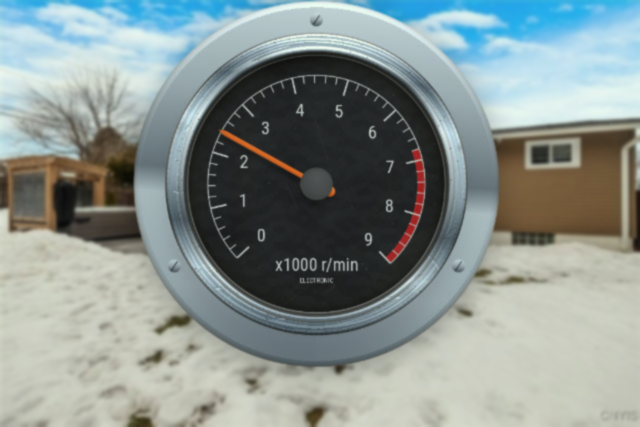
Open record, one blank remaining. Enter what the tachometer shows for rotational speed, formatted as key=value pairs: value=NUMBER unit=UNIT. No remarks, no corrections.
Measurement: value=2400 unit=rpm
